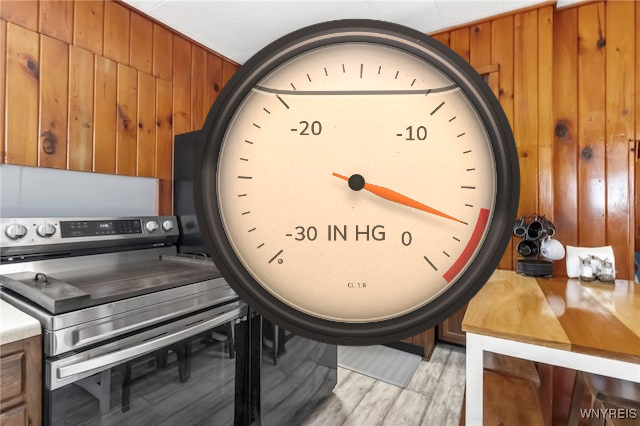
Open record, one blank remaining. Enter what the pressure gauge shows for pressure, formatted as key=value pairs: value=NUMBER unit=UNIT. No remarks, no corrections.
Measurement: value=-3 unit=inHg
